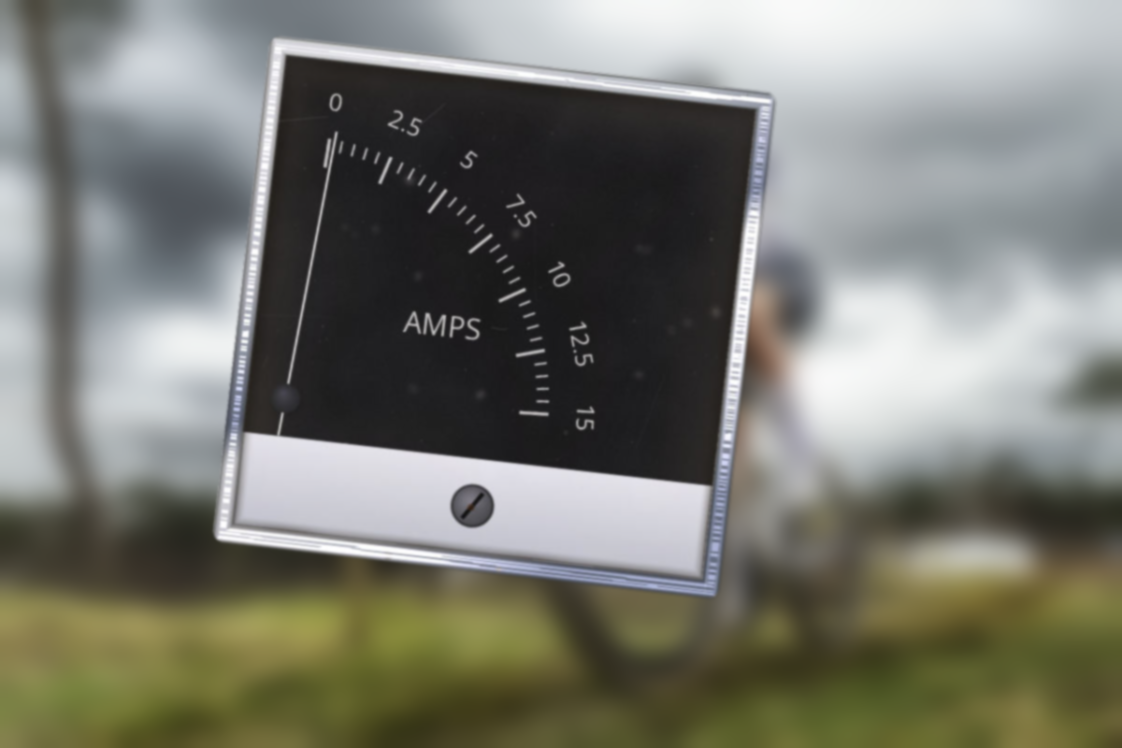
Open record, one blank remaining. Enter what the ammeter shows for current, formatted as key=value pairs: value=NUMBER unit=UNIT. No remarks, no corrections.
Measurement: value=0.25 unit=A
